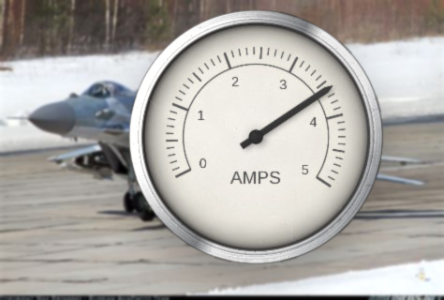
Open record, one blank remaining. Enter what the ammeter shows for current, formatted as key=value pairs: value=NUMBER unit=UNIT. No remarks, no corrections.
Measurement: value=3.6 unit=A
